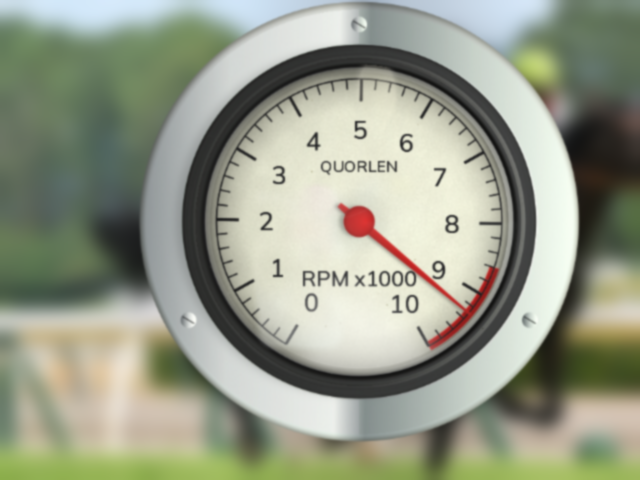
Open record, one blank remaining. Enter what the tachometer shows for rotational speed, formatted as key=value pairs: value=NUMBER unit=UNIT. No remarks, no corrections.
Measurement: value=9300 unit=rpm
